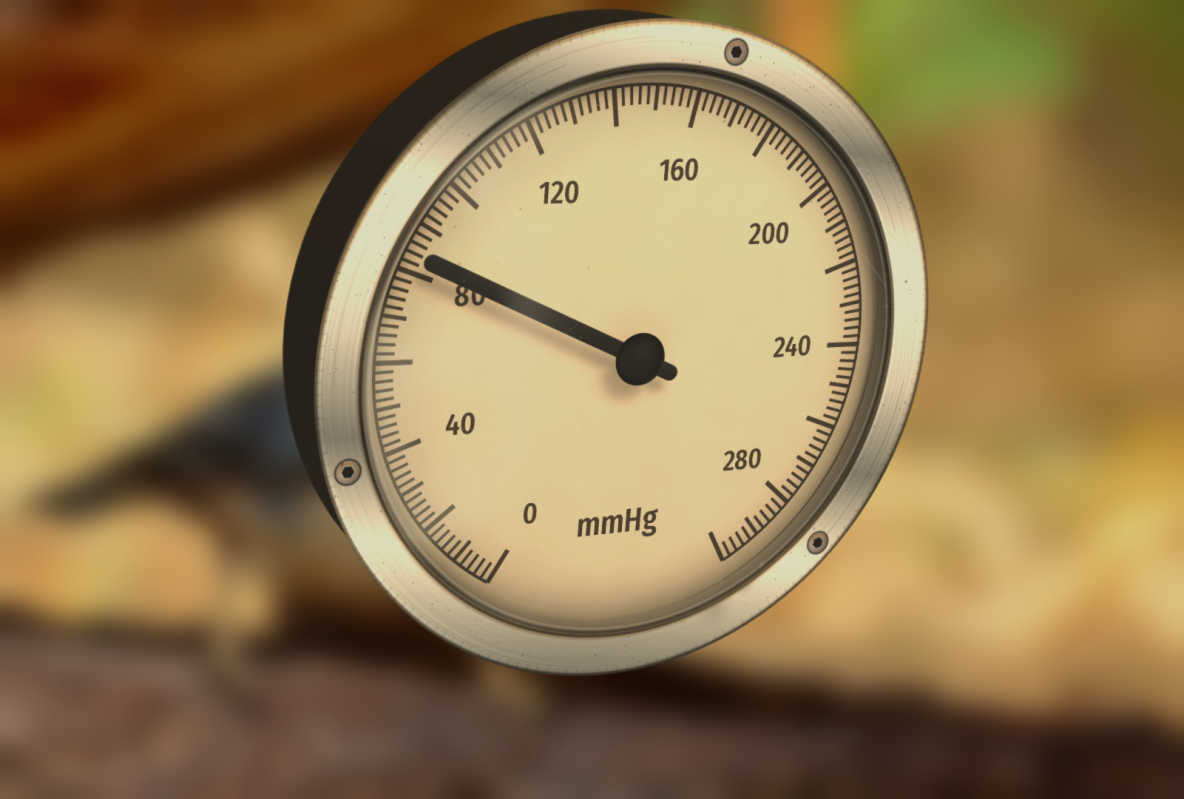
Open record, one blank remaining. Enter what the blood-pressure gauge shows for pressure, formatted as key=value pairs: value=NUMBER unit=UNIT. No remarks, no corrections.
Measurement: value=84 unit=mmHg
